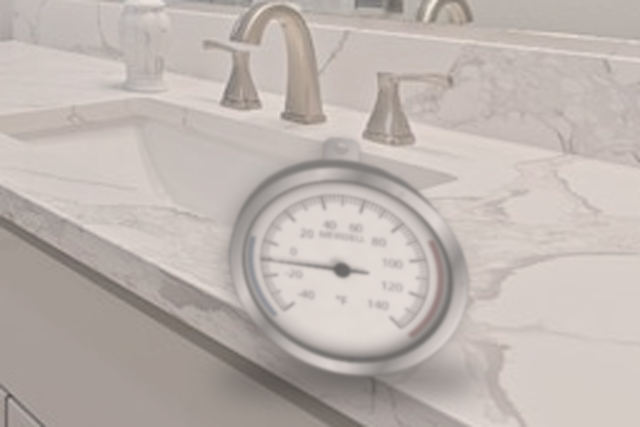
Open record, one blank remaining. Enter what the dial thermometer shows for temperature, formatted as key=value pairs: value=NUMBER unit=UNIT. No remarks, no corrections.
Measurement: value=-10 unit=°F
